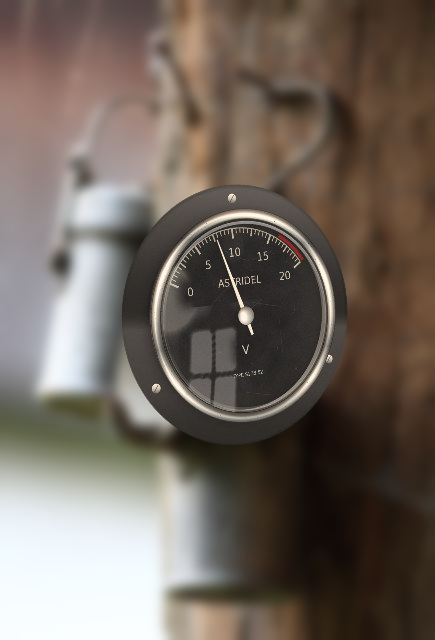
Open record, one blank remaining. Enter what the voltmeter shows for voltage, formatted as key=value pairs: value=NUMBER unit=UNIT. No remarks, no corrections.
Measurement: value=7.5 unit=V
